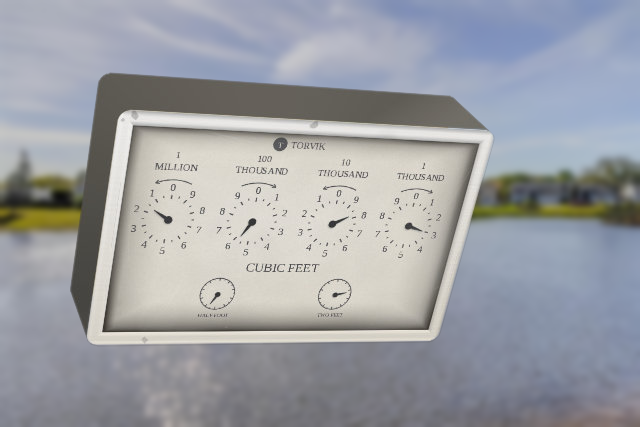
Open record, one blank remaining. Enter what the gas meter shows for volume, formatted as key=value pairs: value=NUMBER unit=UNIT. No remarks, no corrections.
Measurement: value=158300 unit=ft³
